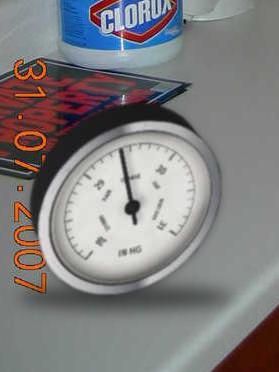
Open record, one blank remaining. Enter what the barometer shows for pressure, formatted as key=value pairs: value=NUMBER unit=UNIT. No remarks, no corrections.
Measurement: value=29.4 unit=inHg
